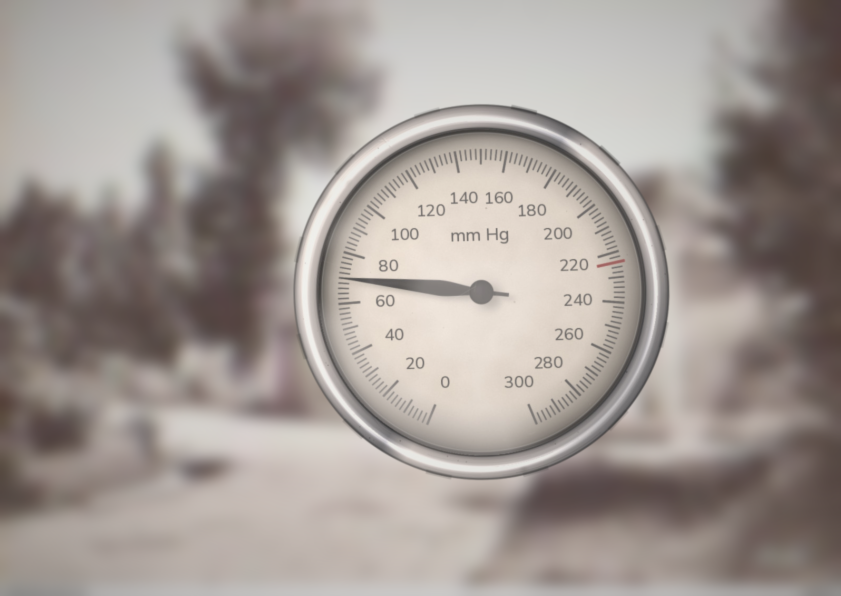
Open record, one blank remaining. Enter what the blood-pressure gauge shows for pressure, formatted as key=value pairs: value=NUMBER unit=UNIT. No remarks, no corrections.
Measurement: value=70 unit=mmHg
